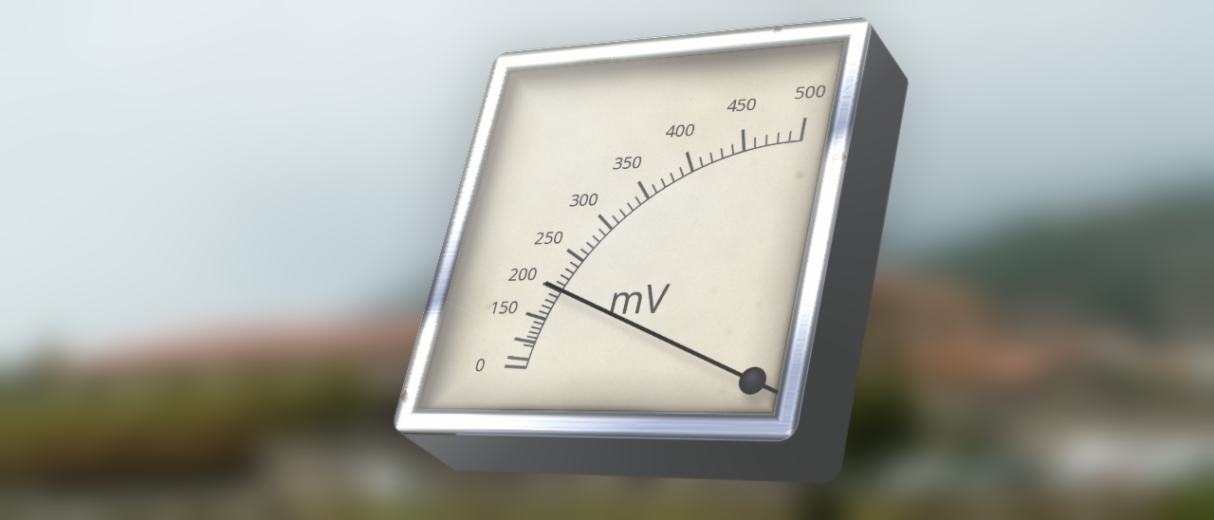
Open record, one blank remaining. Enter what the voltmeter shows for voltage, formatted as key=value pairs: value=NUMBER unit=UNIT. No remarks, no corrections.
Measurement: value=200 unit=mV
